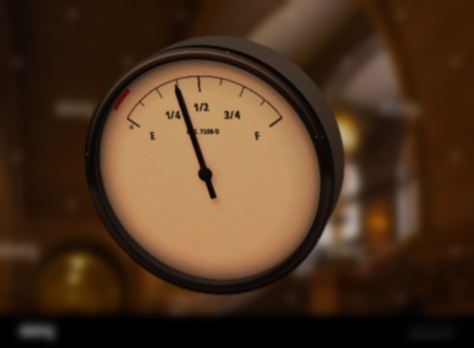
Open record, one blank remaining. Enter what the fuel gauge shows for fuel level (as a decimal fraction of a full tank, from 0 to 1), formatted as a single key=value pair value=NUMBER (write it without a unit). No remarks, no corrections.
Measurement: value=0.375
